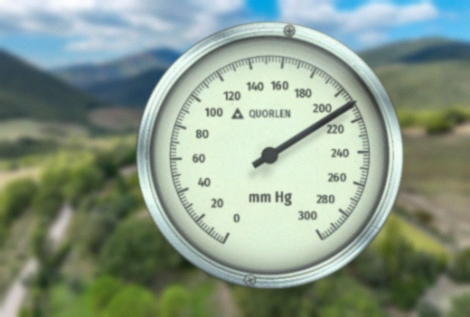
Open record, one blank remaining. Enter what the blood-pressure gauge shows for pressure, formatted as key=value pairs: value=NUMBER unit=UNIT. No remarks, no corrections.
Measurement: value=210 unit=mmHg
